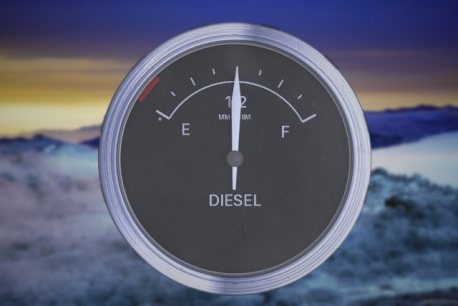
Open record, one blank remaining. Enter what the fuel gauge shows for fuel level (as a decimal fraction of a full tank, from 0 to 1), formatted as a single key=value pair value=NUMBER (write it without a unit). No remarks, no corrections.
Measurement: value=0.5
